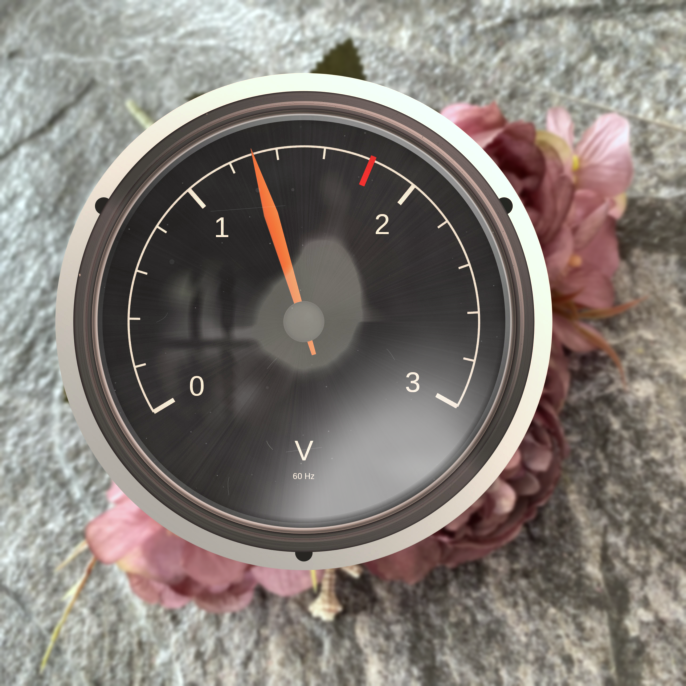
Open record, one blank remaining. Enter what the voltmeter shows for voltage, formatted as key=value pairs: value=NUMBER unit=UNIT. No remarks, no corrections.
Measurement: value=1.3 unit=V
